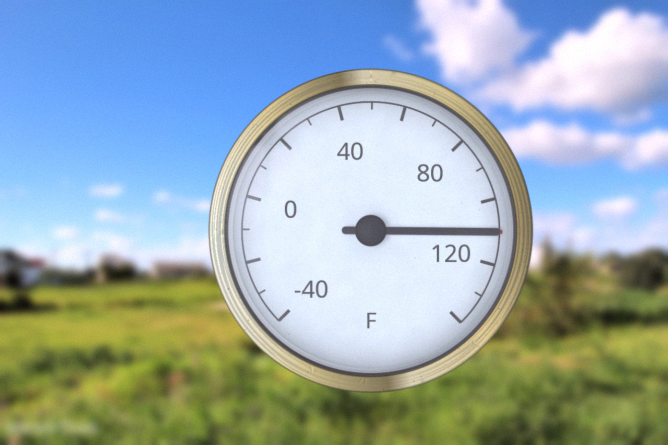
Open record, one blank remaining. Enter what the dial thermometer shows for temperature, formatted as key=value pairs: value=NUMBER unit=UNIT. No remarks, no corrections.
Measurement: value=110 unit=°F
